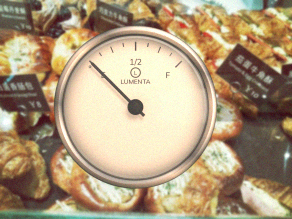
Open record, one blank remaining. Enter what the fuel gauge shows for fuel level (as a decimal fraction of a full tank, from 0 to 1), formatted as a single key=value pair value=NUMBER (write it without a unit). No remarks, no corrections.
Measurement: value=0
